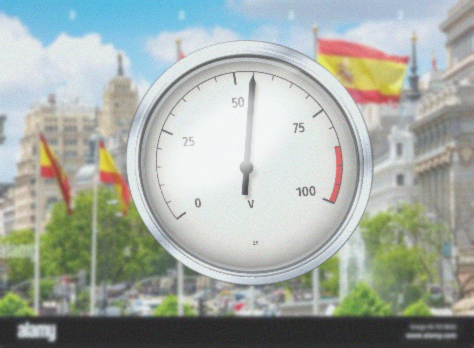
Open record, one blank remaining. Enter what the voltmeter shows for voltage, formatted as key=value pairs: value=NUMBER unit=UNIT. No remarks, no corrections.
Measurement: value=55 unit=V
